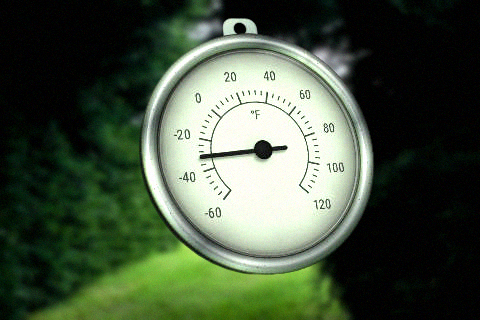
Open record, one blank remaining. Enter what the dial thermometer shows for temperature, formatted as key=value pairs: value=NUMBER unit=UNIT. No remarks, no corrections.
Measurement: value=-32 unit=°F
